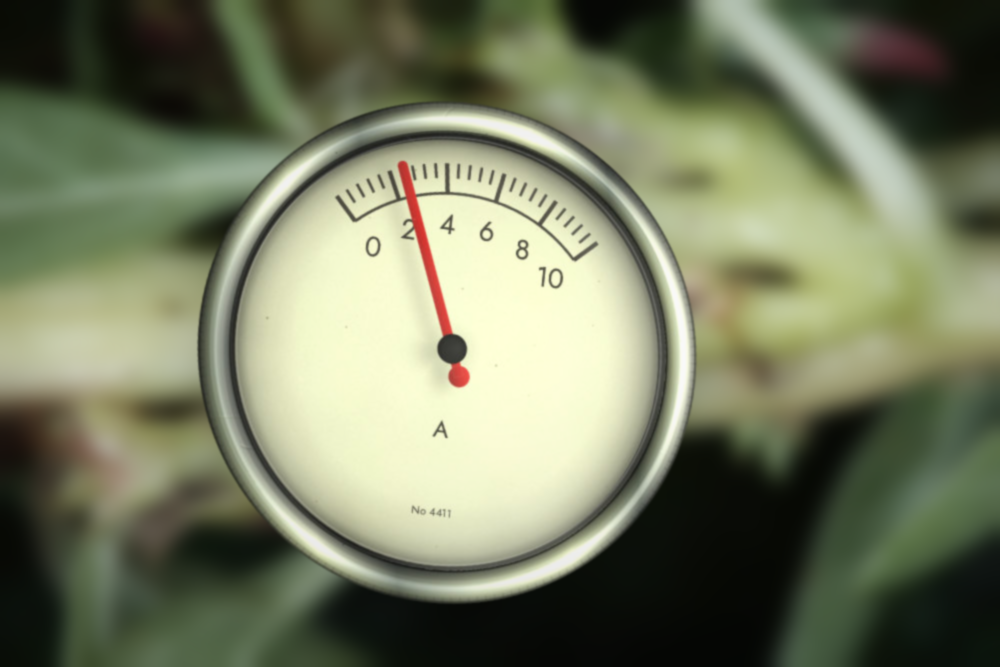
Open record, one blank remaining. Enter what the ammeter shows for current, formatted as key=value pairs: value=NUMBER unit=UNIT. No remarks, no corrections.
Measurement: value=2.4 unit=A
